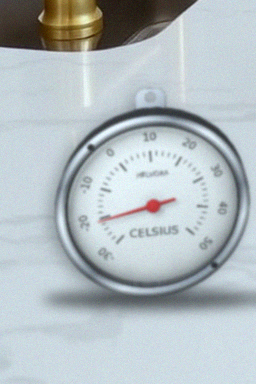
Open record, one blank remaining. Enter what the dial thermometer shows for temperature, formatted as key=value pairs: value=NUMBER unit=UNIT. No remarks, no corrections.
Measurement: value=-20 unit=°C
